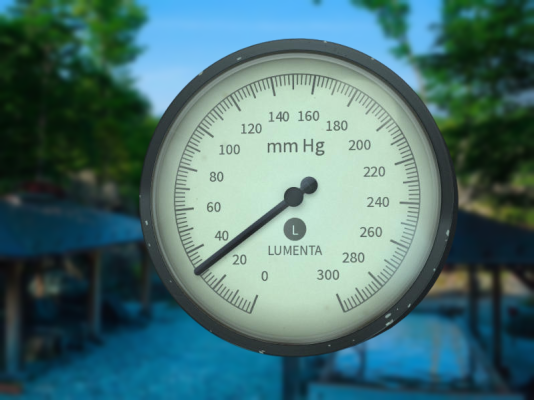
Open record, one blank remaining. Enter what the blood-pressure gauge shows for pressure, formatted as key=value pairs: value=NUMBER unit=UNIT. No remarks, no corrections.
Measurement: value=30 unit=mmHg
